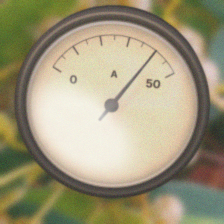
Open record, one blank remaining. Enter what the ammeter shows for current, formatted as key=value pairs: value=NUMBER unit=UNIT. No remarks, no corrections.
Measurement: value=40 unit=A
